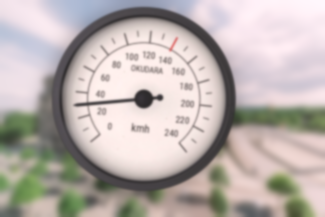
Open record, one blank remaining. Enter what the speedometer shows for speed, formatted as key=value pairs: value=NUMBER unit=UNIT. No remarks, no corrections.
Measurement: value=30 unit=km/h
